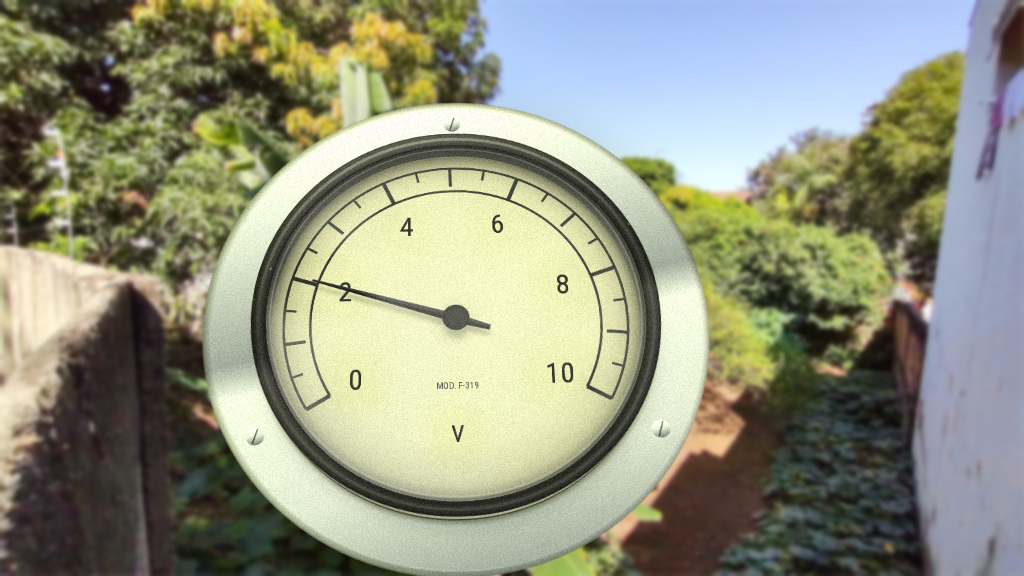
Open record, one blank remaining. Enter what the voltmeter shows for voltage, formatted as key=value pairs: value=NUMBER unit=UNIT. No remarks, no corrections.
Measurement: value=2 unit=V
